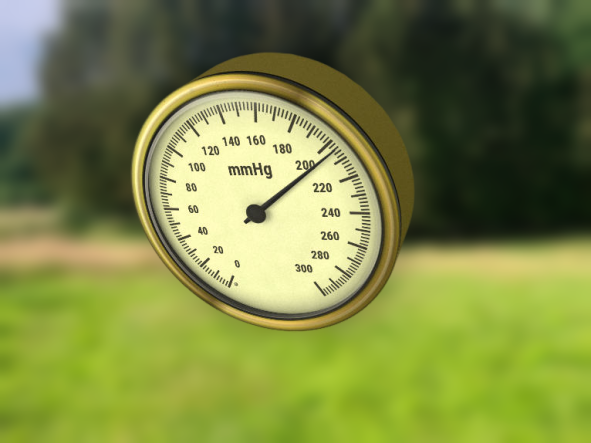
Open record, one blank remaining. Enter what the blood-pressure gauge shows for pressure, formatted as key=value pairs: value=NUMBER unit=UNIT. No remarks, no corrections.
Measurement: value=204 unit=mmHg
